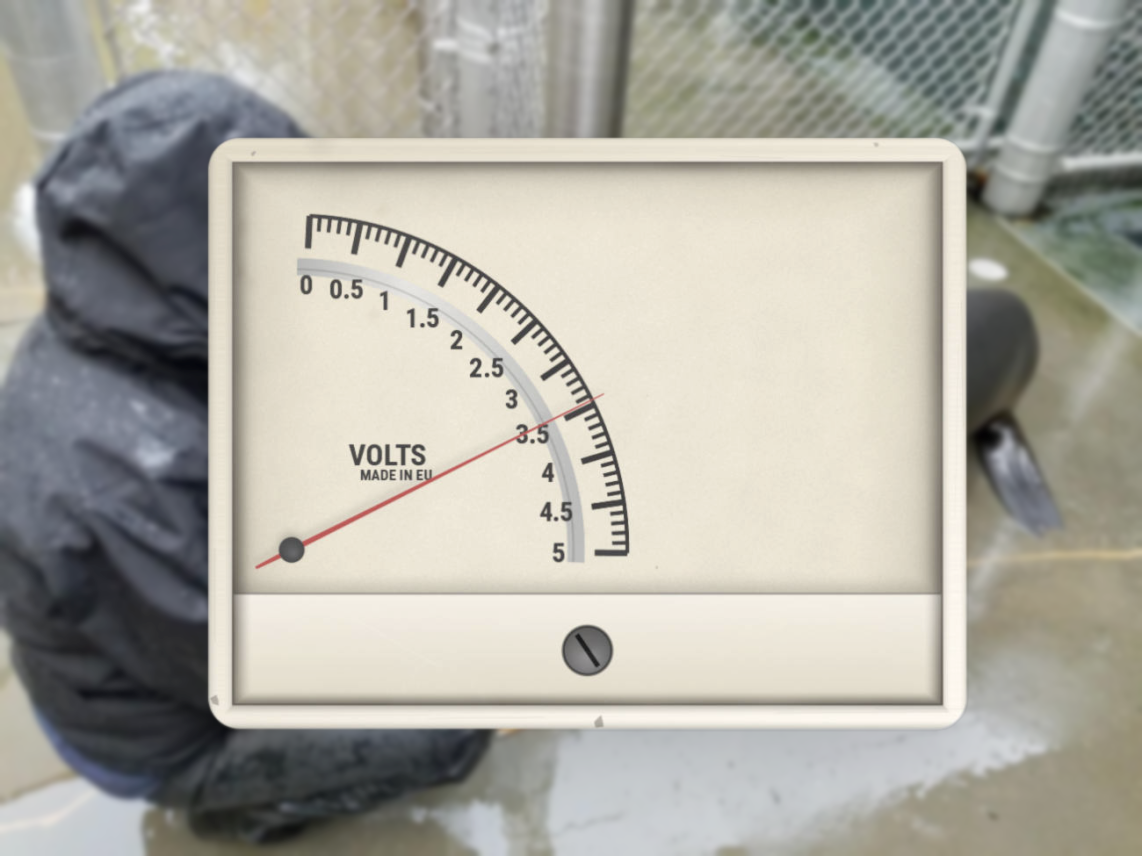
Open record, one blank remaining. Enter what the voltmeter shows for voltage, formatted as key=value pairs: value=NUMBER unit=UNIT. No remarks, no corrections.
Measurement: value=3.45 unit=V
